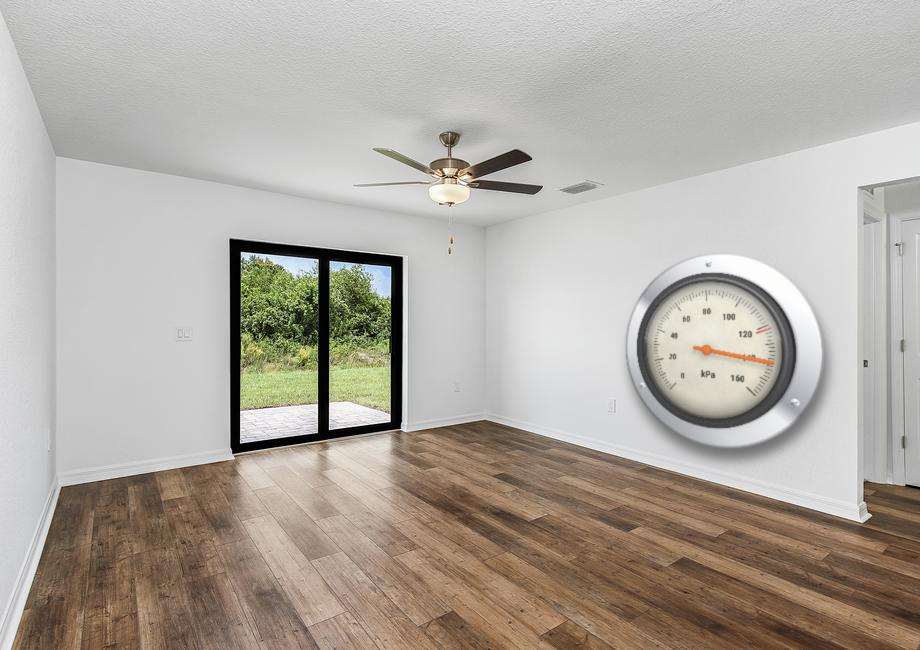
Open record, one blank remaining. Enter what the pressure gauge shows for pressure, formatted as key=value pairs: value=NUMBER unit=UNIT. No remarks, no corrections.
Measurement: value=140 unit=kPa
